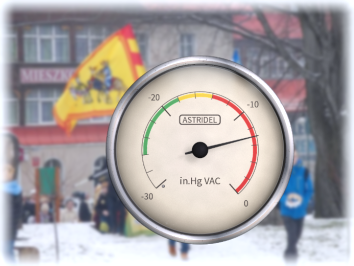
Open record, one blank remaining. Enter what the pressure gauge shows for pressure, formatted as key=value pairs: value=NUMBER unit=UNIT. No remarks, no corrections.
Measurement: value=-7 unit=inHg
